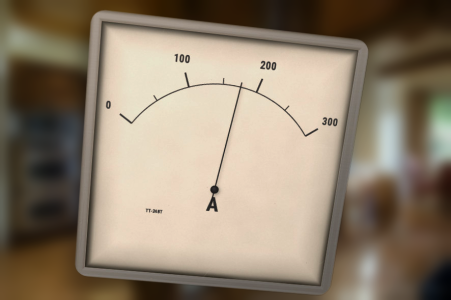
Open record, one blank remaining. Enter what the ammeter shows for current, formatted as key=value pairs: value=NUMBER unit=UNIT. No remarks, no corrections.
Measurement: value=175 unit=A
